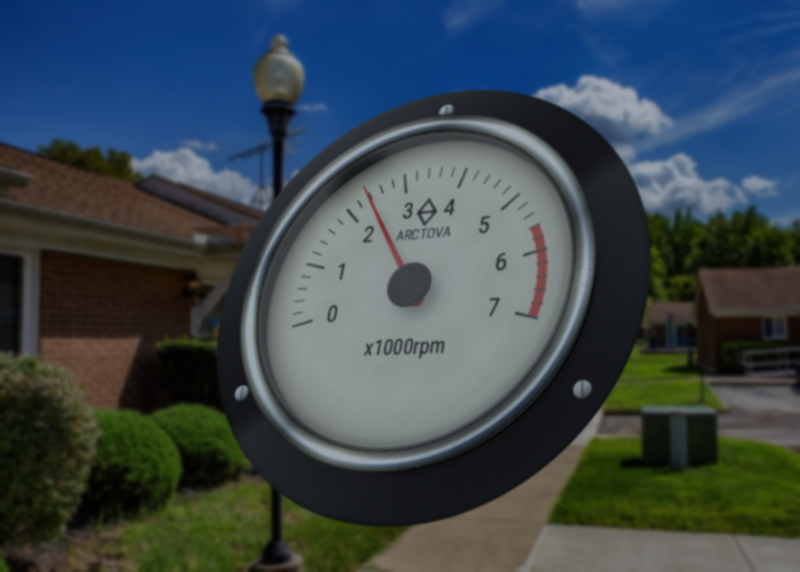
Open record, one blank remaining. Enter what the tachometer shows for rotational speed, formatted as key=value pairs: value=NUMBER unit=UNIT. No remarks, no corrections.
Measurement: value=2400 unit=rpm
